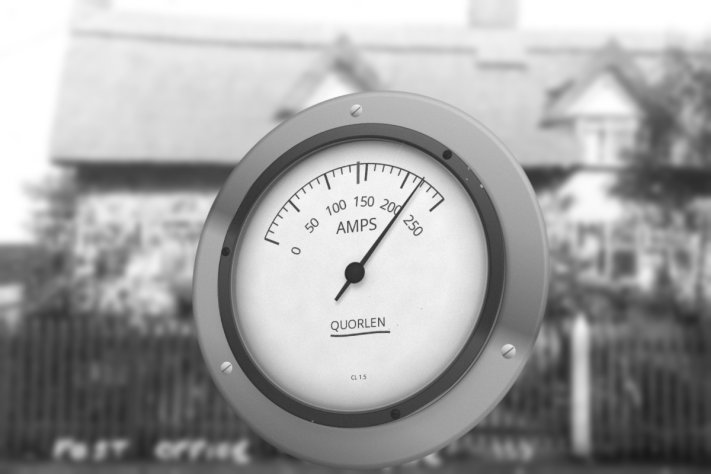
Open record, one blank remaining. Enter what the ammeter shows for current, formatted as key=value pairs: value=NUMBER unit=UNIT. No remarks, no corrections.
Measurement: value=220 unit=A
